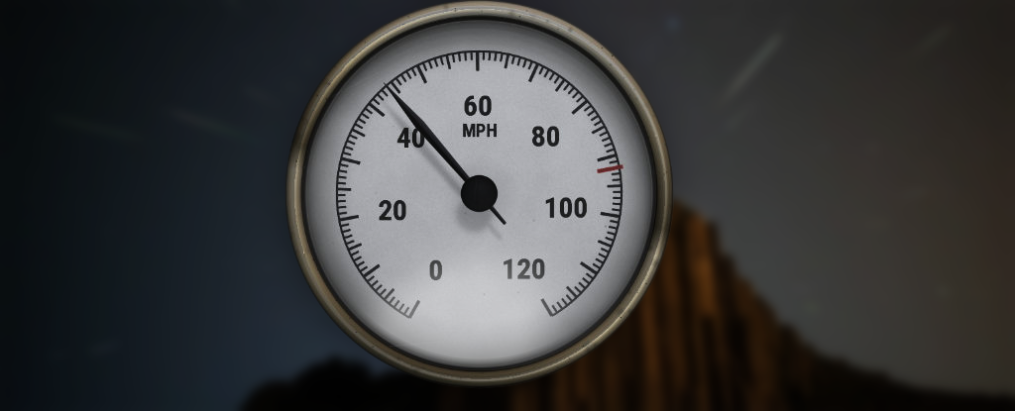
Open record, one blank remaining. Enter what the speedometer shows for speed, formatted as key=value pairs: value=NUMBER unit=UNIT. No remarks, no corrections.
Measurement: value=44 unit=mph
